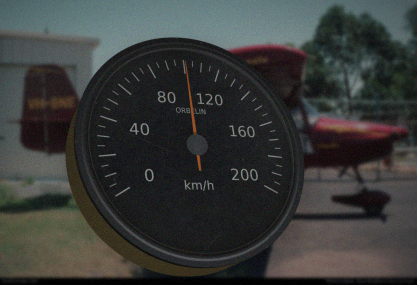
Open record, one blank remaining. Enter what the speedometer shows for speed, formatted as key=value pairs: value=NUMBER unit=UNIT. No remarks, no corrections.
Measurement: value=100 unit=km/h
